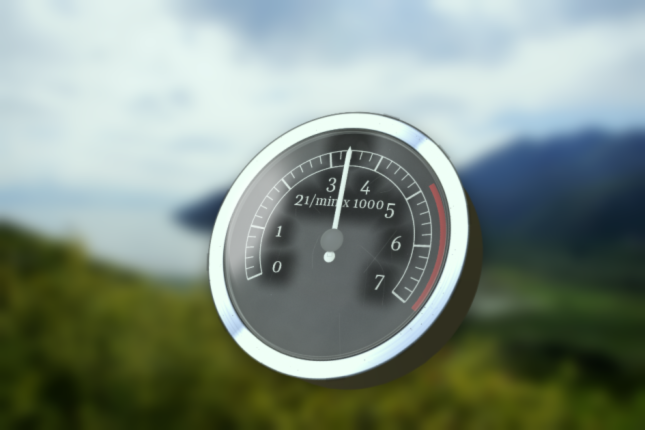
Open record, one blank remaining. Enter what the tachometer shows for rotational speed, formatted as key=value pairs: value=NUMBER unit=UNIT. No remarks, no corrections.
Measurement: value=3400 unit=rpm
